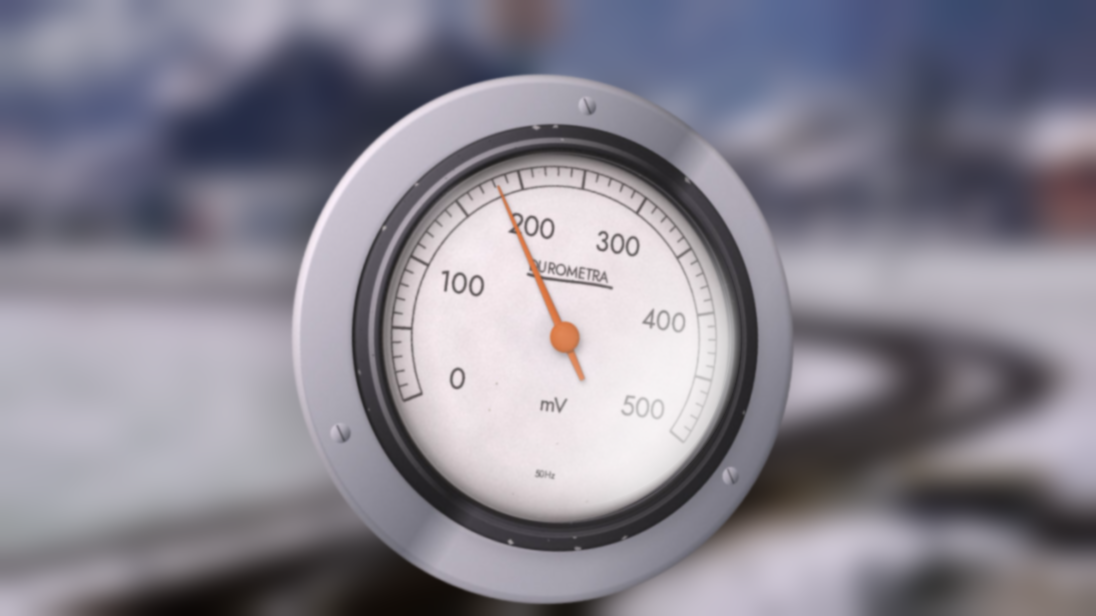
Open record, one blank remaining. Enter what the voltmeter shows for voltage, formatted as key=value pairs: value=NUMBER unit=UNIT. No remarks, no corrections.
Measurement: value=180 unit=mV
